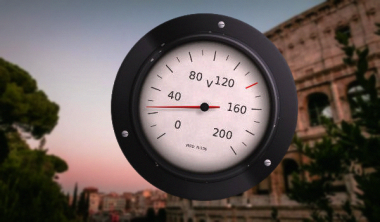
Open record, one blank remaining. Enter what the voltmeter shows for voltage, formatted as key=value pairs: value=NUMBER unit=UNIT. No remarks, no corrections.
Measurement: value=25 unit=V
